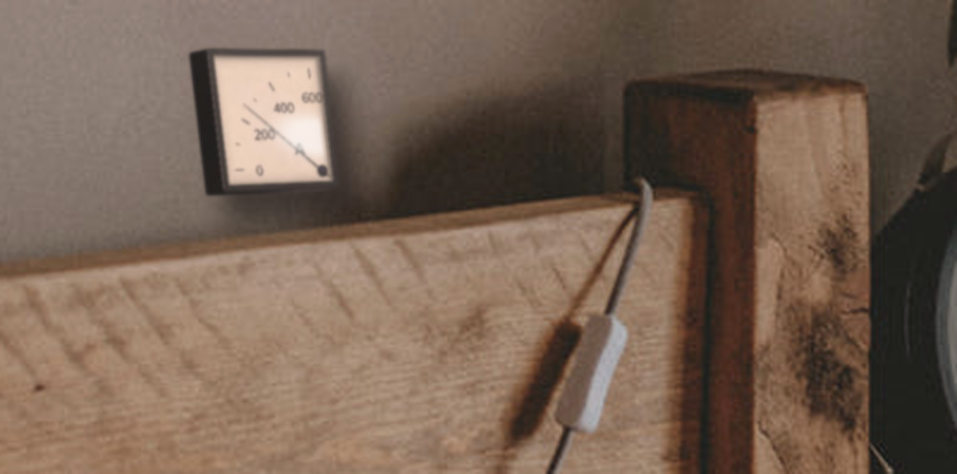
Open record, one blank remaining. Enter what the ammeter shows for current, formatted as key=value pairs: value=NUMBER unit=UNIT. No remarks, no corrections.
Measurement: value=250 unit=A
